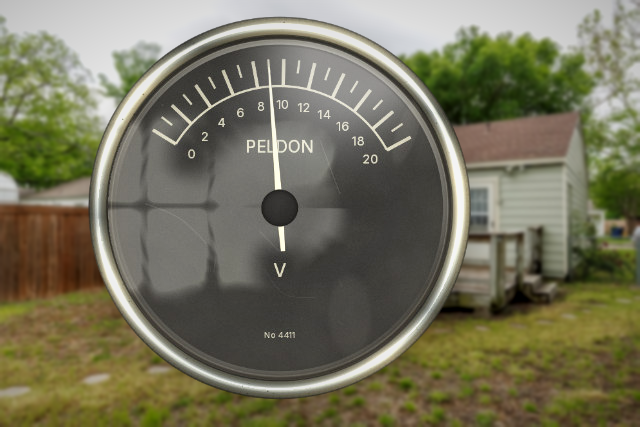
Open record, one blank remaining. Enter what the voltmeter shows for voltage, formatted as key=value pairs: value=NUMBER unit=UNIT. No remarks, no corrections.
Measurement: value=9 unit=V
